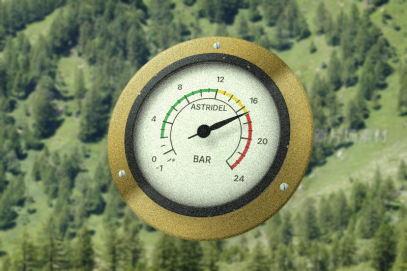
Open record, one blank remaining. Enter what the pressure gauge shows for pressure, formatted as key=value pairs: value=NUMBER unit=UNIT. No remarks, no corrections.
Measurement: value=17 unit=bar
